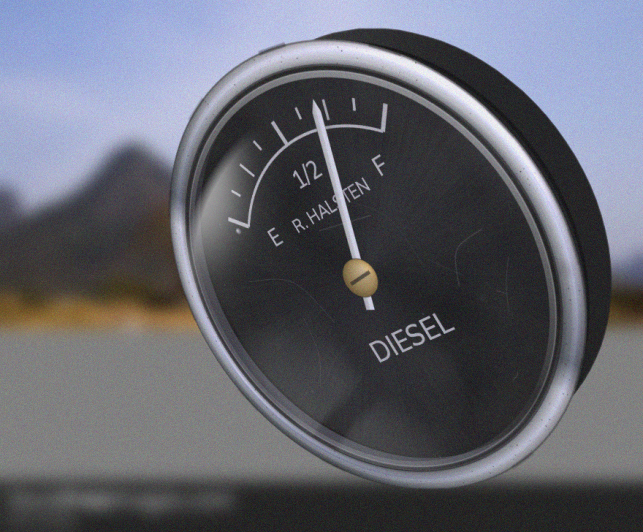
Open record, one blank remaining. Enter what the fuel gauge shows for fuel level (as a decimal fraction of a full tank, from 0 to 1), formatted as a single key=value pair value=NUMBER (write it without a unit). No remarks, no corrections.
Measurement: value=0.75
